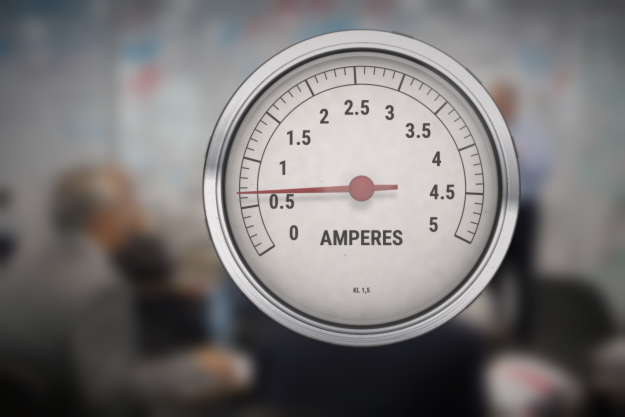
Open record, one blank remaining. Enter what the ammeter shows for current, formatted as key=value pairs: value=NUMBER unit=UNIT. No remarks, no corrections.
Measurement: value=0.65 unit=A
